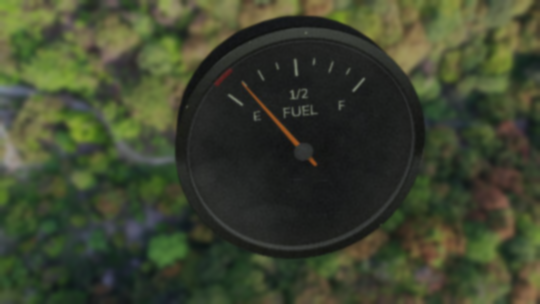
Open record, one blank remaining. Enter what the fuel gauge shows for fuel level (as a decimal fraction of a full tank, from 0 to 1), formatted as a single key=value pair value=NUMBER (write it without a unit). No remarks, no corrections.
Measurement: value=0.125
